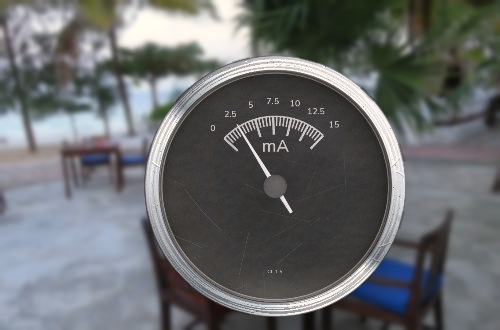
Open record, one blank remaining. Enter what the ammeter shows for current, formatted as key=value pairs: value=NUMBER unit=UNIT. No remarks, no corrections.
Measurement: value=2.5 unit=mA
